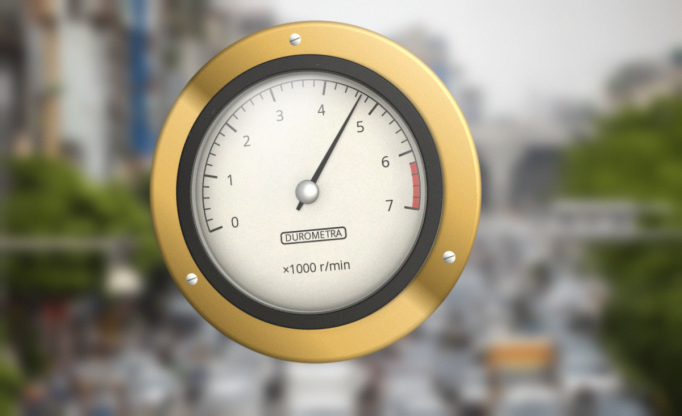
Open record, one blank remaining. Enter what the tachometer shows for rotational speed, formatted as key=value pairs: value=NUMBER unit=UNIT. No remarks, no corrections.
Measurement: value=4700 unit=rpm
